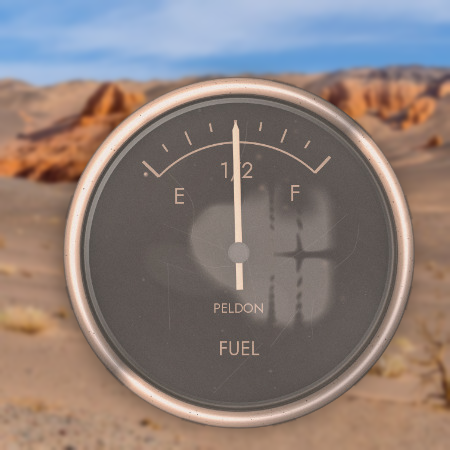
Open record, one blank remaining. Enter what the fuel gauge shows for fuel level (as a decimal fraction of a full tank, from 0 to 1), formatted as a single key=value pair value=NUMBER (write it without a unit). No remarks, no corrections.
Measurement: value=0.5
